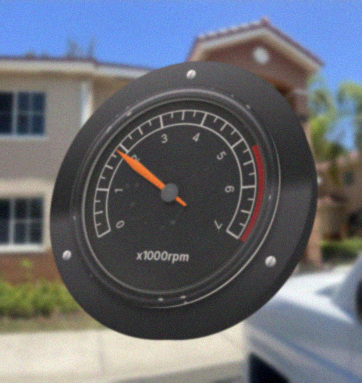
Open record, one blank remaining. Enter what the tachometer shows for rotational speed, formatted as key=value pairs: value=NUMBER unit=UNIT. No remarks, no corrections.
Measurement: value=1875 unit=rpm
